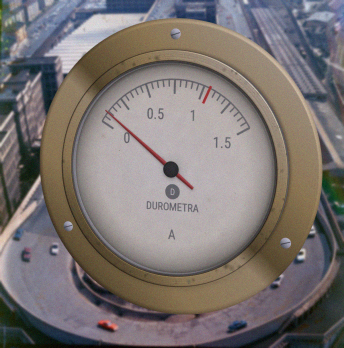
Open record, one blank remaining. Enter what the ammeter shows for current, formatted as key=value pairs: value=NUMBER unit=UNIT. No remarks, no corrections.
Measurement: value=0.1 unit=A
